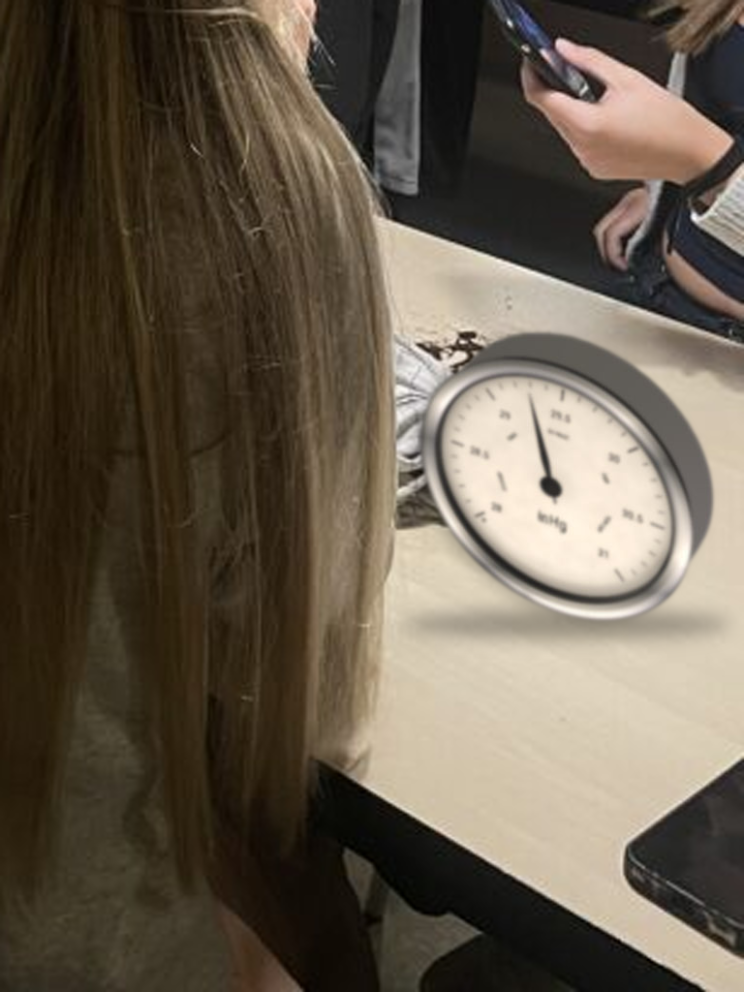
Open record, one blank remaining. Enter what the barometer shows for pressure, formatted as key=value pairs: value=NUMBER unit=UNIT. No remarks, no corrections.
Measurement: value=29.3 unit=inHg
